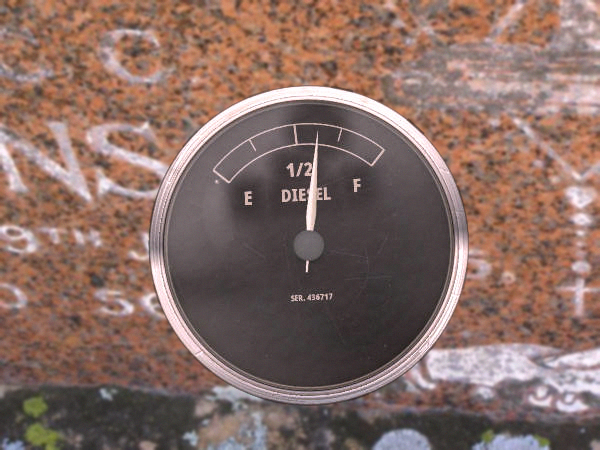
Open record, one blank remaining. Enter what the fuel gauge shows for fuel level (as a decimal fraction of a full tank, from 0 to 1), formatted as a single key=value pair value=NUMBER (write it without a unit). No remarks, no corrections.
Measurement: value=0.625
